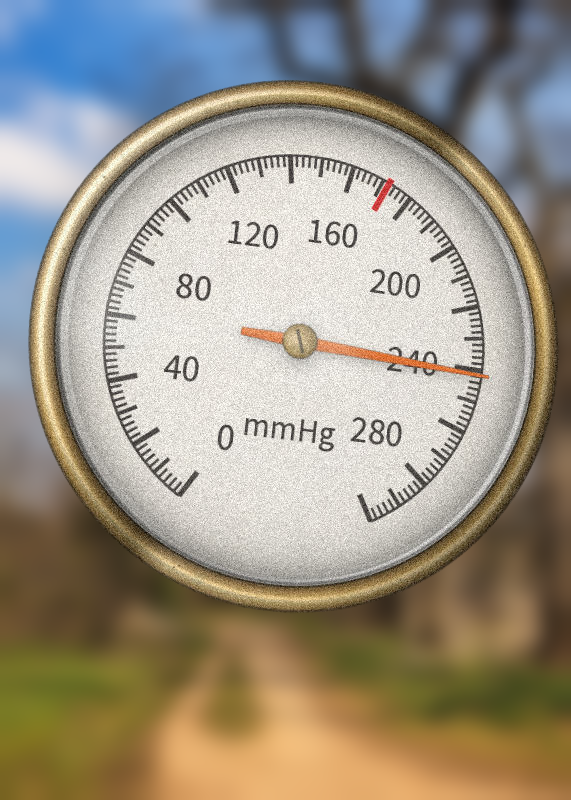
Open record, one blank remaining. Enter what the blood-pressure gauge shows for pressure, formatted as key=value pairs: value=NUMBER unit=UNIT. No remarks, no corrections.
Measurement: value=242 unit=mmHg
